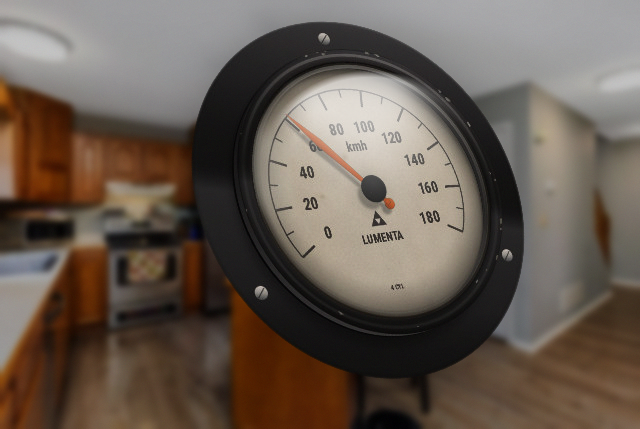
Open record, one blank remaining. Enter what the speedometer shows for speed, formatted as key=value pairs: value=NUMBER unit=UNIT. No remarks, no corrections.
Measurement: value=60 unit=km/h
